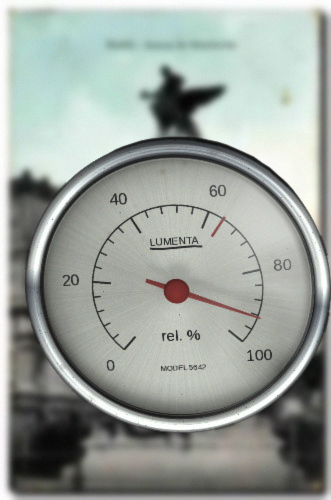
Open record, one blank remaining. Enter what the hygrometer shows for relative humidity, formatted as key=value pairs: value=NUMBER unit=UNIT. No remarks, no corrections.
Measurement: value=92 unit=%
